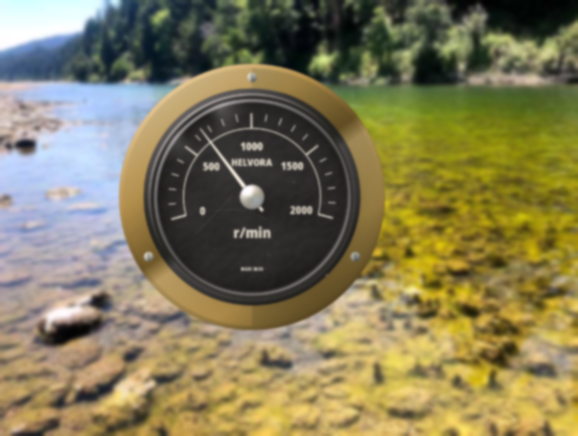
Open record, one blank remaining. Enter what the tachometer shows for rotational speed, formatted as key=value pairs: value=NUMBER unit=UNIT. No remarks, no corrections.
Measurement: value=650 unit=rpm
